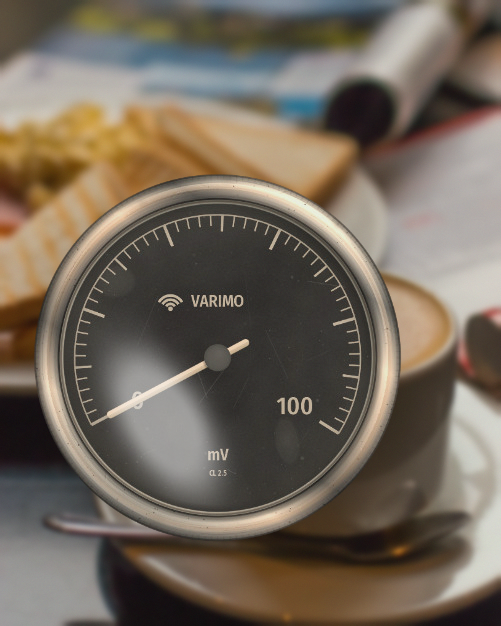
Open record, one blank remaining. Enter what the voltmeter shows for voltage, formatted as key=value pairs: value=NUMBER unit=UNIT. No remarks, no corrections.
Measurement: value=0 unit=mV
